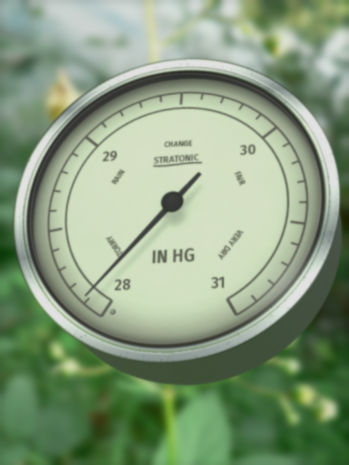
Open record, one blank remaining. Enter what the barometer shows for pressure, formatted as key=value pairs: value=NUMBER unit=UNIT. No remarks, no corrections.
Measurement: value=28.1 unit=inHg
